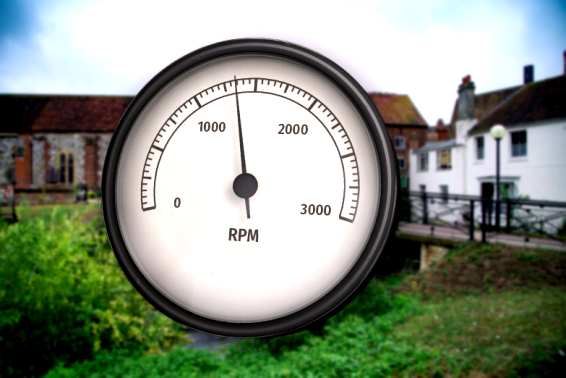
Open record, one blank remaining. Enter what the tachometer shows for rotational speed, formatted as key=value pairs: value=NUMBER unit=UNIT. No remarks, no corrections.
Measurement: value=1350 unit=rpm
